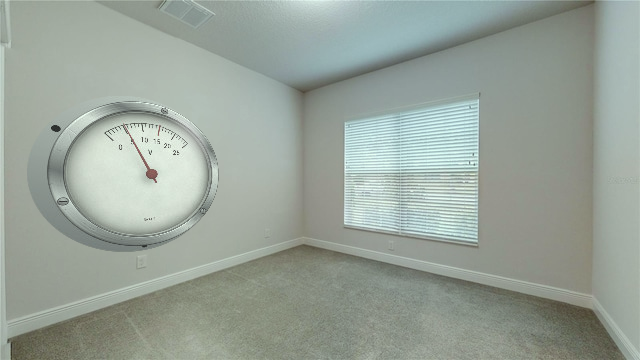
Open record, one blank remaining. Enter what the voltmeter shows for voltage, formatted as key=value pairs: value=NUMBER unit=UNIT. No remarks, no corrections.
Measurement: value=5 unit=V
